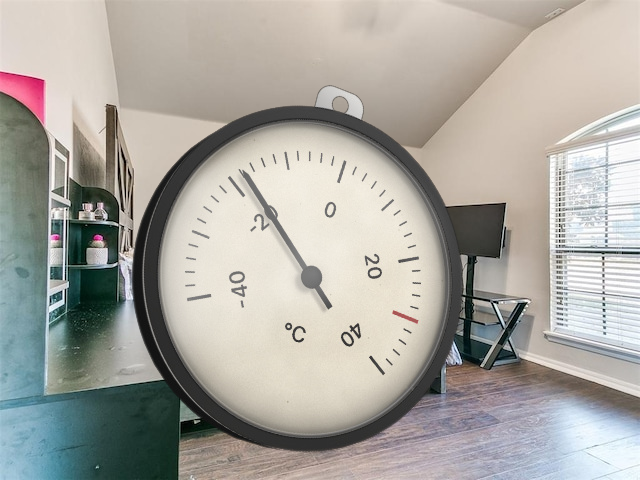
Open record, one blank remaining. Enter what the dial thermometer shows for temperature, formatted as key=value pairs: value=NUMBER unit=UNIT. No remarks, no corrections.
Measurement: value=-18 unit=°C
